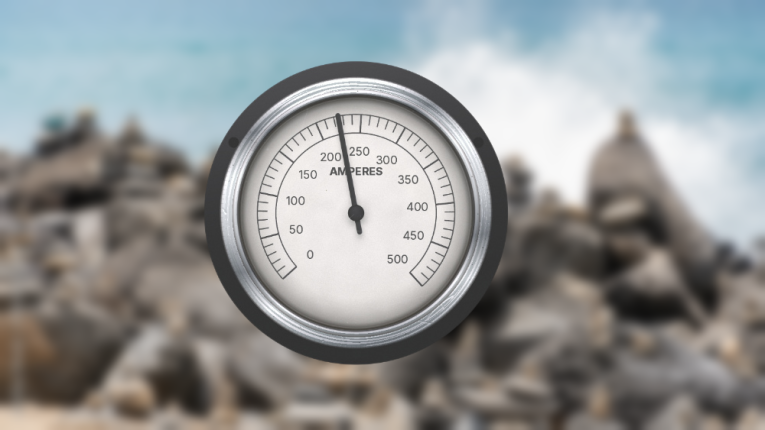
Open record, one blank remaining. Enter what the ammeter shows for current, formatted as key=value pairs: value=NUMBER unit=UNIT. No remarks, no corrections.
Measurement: value=225 unit=A
